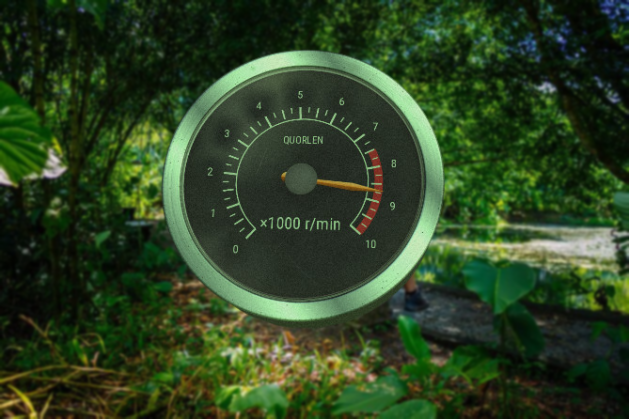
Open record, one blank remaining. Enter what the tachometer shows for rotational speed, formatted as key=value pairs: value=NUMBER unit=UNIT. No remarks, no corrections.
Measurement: value=8750 unit=rpm
